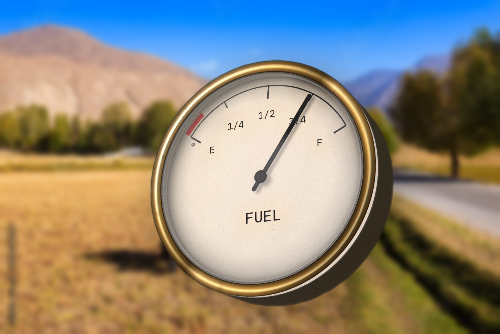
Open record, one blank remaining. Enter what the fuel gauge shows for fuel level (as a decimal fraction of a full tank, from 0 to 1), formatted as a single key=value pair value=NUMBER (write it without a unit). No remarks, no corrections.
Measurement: value=0.75
